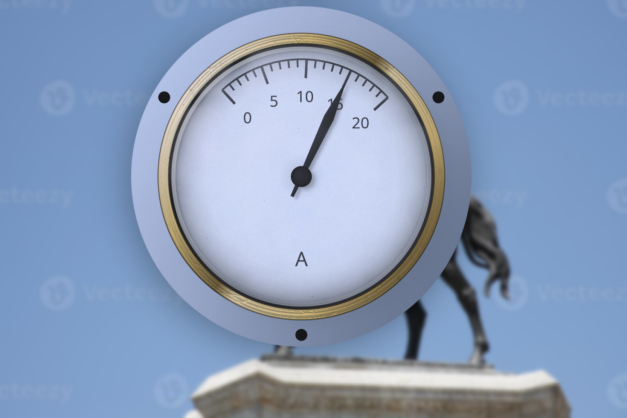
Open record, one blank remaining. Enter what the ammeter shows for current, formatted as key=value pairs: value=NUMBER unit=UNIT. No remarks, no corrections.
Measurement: value=15 unit=A
